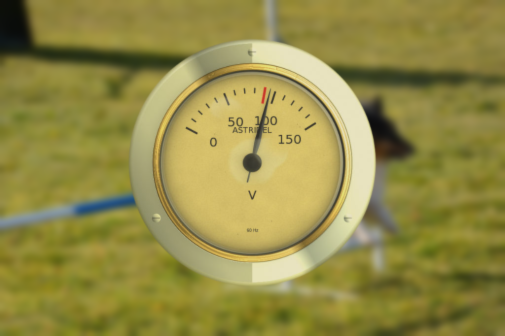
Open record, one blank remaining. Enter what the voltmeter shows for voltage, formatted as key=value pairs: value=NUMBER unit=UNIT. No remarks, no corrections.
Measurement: value=95 unit=V
